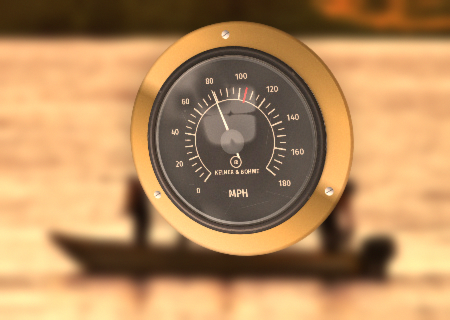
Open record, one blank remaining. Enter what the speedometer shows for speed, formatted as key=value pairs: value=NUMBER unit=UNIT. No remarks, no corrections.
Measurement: value=80 unit=mph
